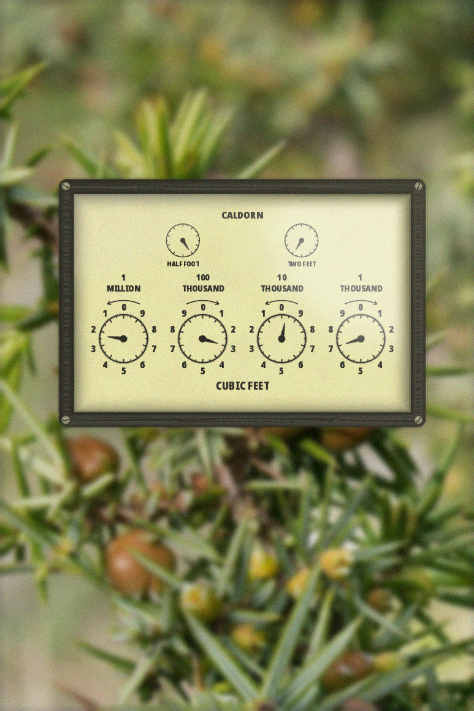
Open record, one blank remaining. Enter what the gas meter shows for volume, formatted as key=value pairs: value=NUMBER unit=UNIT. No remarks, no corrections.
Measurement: value=229700 unit=ft³
